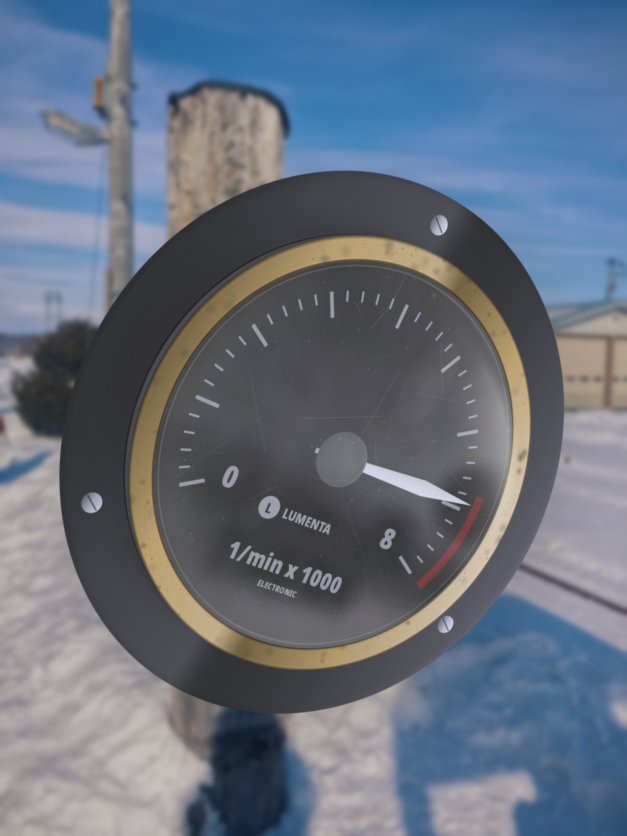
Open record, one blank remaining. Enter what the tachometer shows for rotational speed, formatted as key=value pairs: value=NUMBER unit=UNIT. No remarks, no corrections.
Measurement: value=6900 unit=rpm
